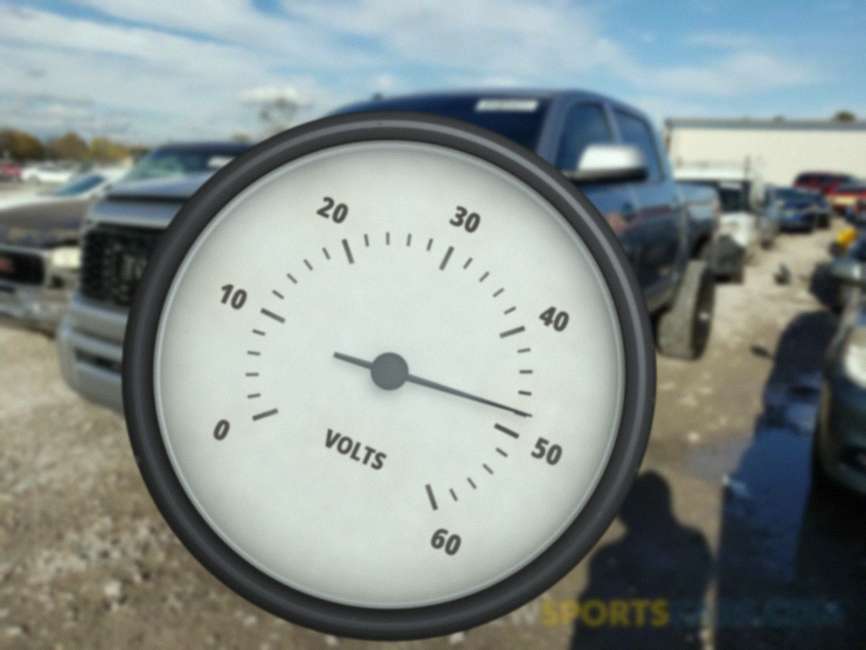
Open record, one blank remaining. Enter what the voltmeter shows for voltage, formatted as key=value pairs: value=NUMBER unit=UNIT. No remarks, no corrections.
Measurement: value=48 unit=V
